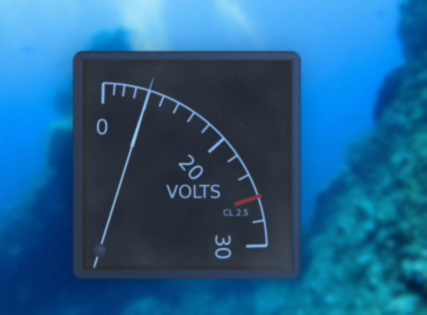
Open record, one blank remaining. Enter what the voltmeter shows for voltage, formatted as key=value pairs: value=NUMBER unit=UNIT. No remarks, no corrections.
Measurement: value=10 unit=V
